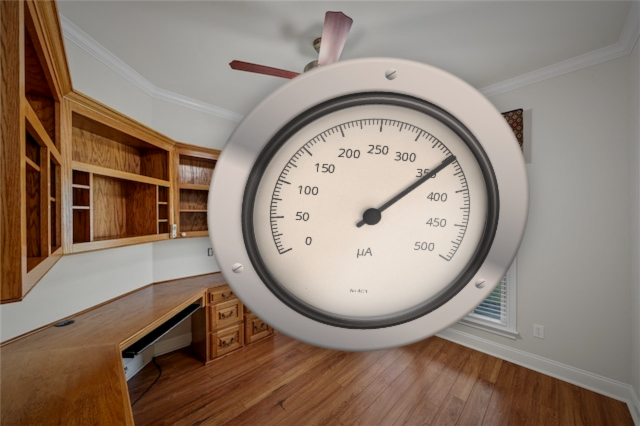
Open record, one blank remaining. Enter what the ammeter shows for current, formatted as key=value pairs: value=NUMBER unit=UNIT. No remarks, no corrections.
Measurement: value=350 unit=µA
